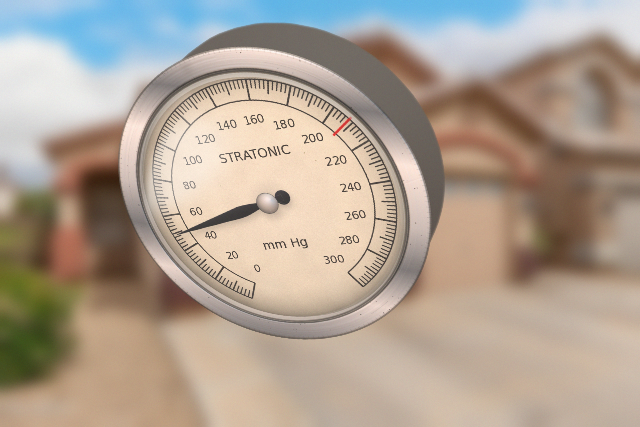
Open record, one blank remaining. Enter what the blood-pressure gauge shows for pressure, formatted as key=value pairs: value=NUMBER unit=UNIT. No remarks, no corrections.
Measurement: value=50 unit=mmHg
